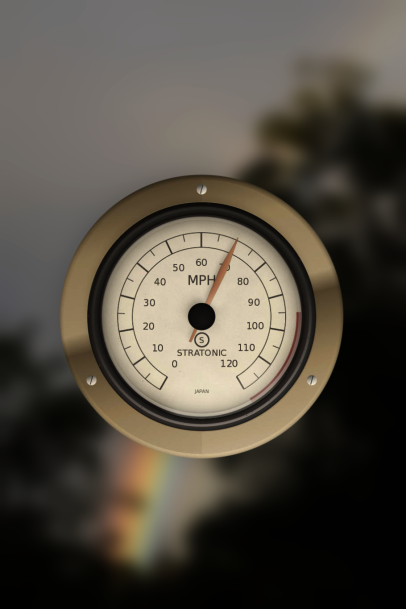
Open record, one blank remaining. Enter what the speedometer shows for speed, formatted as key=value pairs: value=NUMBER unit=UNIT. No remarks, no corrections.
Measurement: value=70 unit=mph
